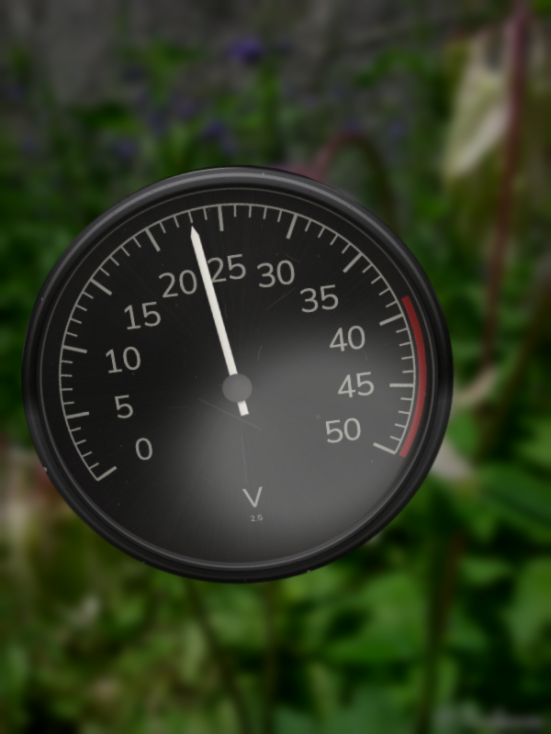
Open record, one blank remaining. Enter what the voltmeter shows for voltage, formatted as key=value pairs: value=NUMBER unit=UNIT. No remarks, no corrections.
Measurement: value=23 unit=V
